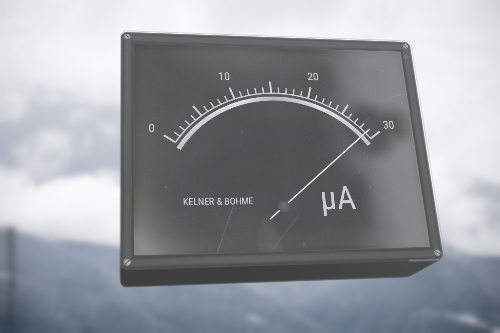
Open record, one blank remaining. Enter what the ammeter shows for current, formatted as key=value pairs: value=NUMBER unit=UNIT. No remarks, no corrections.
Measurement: value=29 unit=µA
